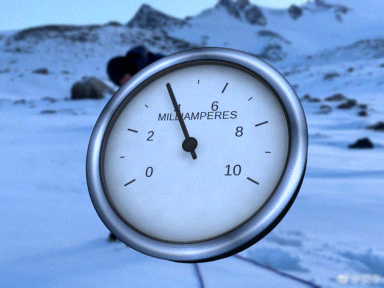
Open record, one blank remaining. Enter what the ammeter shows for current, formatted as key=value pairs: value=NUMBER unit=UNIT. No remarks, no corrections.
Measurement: value=4 unit=mA
